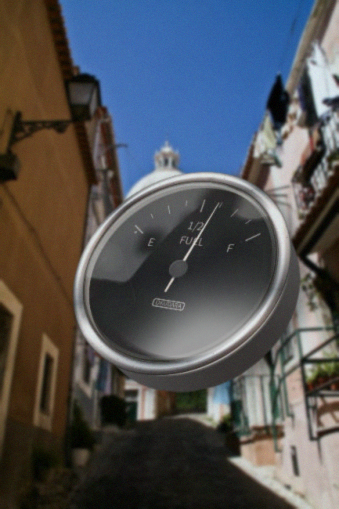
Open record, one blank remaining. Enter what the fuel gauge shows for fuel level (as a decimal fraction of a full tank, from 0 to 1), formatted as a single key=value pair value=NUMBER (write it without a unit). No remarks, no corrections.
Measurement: value=0.625
